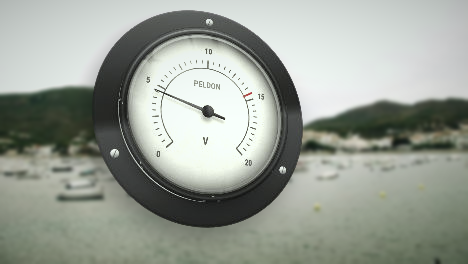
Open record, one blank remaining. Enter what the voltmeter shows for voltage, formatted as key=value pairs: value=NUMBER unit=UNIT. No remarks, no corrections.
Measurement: value=4.5 unit=V
